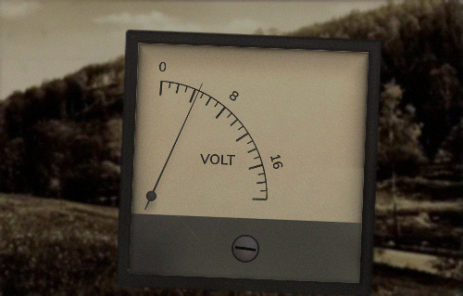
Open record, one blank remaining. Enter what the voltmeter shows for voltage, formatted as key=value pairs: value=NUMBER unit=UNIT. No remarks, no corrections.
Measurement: value=4.5 unit=V
